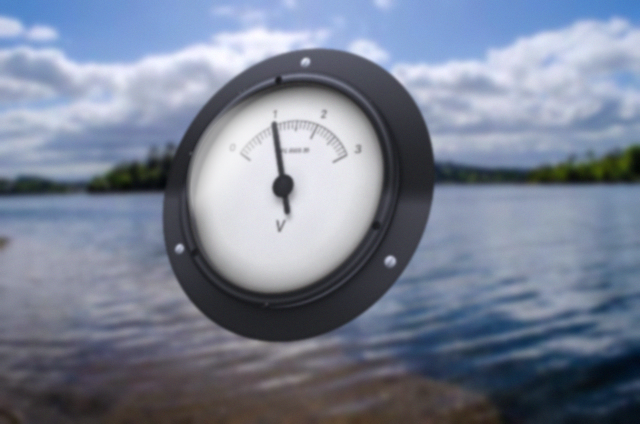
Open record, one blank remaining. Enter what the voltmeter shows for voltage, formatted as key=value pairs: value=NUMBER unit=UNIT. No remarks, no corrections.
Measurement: value=1 unit=V
